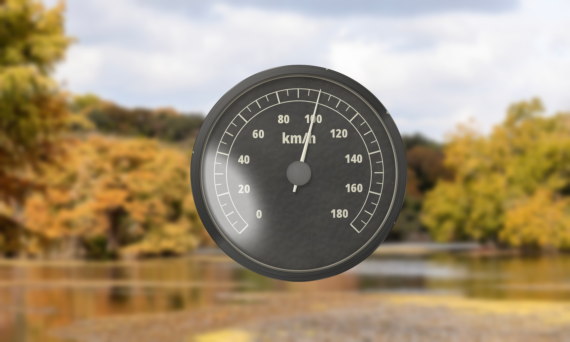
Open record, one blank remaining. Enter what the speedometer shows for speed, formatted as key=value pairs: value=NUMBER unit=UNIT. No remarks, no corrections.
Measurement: value=100 unit=km/h
